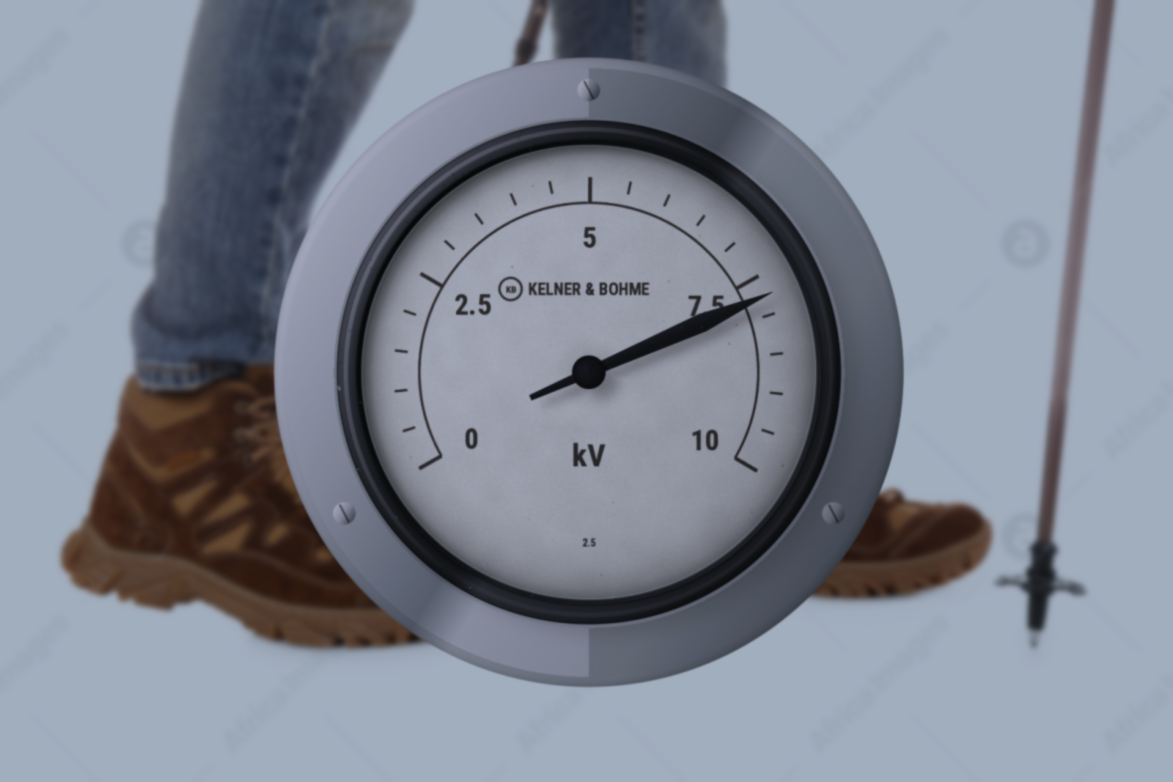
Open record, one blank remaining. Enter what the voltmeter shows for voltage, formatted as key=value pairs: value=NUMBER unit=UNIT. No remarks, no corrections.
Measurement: value=7.75 unit=kV
